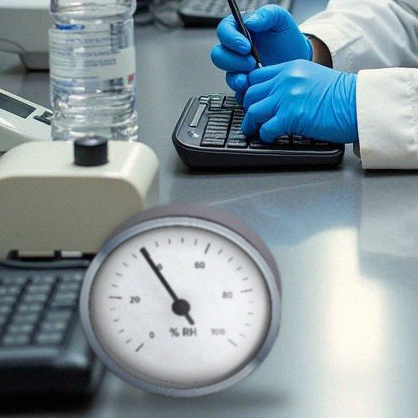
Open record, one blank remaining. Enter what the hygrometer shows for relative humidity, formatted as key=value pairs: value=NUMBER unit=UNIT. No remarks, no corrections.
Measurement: value=40 unit=%
